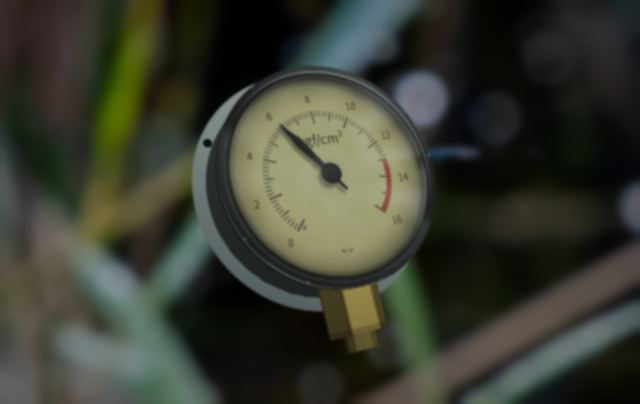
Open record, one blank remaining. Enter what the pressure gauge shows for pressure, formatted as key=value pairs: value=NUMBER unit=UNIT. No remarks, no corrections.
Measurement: value=6 unit=kg/cm²
